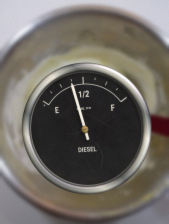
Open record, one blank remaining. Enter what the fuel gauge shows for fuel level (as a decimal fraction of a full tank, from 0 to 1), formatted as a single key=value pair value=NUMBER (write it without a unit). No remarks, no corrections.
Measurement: value=0.375
